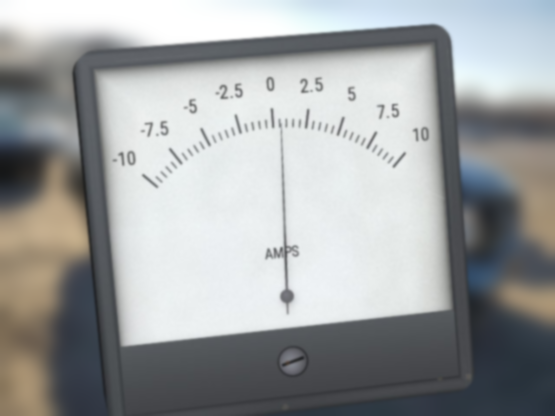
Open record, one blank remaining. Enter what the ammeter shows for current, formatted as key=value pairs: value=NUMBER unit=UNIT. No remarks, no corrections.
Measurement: value=0.5 unit=A
